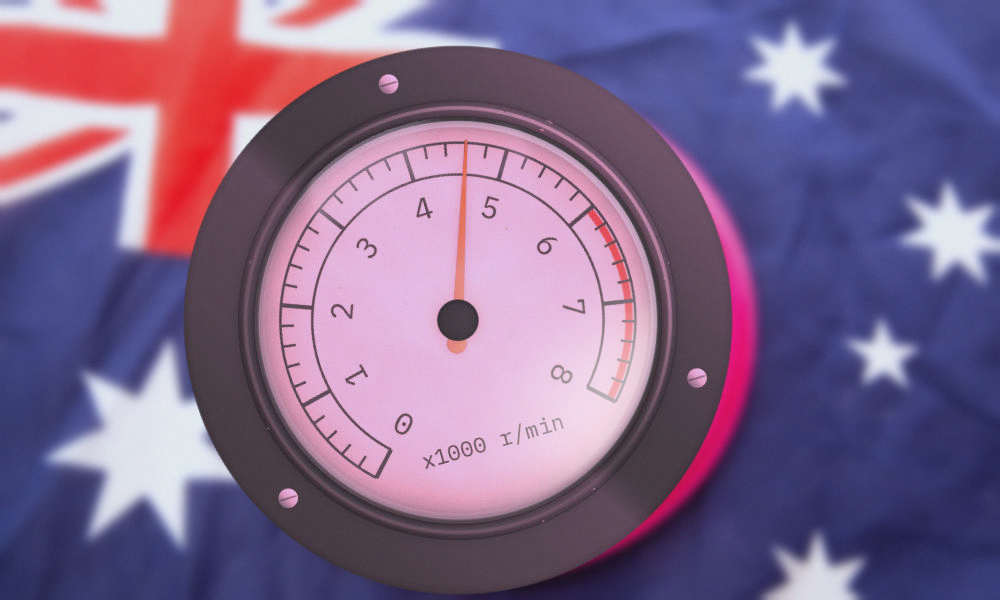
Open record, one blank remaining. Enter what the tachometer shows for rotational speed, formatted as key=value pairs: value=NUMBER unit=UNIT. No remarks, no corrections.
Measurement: value=4600 unit=rpm
